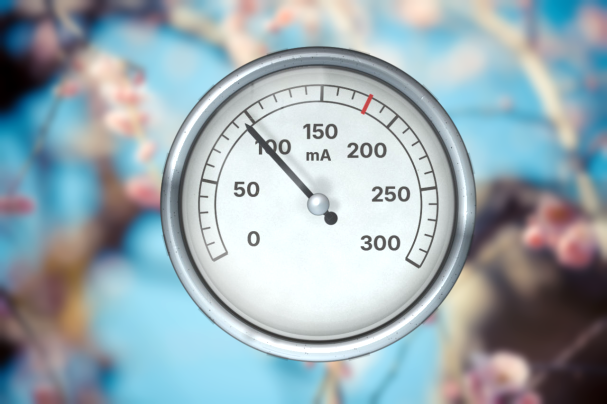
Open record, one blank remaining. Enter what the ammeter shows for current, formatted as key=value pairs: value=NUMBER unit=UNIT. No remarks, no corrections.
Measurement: value=95 unit=mA
